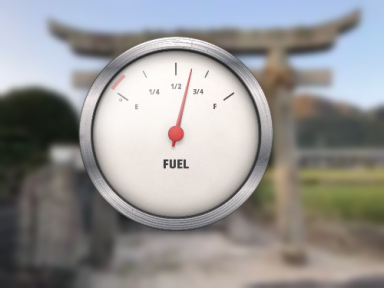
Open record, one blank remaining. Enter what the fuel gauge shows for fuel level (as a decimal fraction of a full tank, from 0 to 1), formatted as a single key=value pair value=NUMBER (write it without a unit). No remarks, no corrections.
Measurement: value=0.625
